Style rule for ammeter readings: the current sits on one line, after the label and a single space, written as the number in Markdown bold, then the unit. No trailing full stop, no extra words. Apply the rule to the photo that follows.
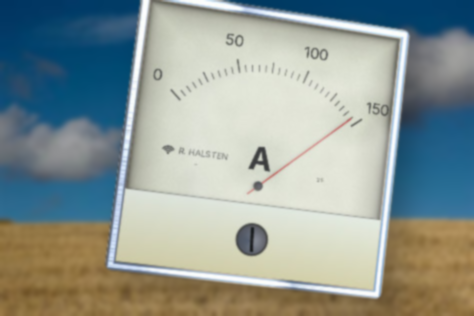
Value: **145** A
